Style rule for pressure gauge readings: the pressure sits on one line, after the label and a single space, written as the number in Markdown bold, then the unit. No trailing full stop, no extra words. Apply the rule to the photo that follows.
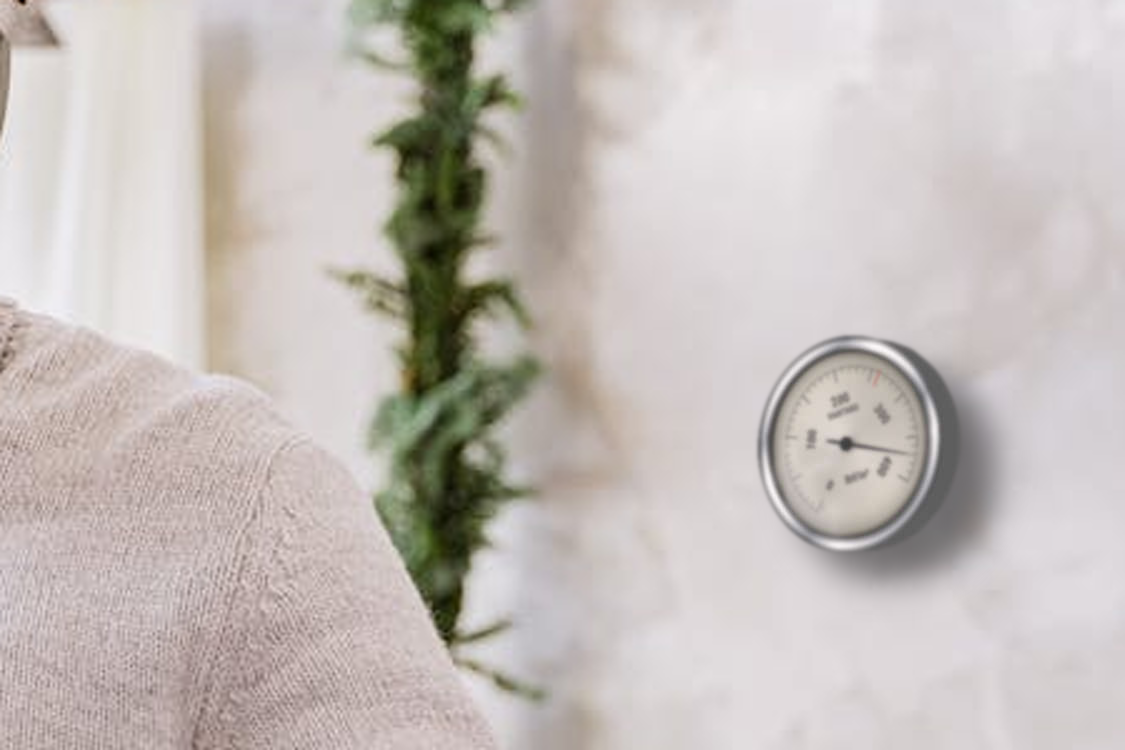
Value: **370** psi
